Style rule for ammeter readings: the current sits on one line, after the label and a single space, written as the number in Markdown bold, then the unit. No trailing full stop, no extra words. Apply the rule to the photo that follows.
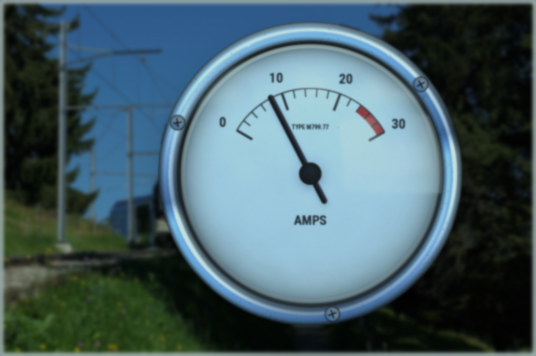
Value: **8** A
